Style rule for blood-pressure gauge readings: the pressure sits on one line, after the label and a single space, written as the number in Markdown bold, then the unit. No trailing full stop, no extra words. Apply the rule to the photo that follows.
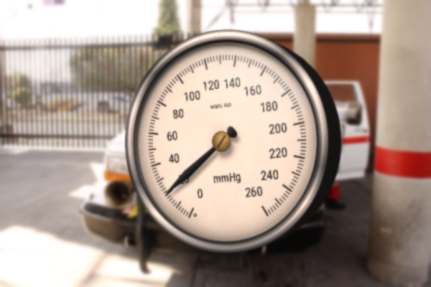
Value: **20** mmHg
